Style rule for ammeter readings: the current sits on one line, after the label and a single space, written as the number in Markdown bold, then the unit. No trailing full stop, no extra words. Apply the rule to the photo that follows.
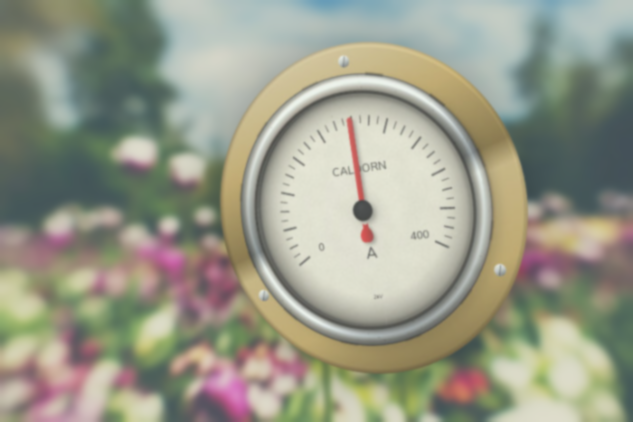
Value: **200** A
